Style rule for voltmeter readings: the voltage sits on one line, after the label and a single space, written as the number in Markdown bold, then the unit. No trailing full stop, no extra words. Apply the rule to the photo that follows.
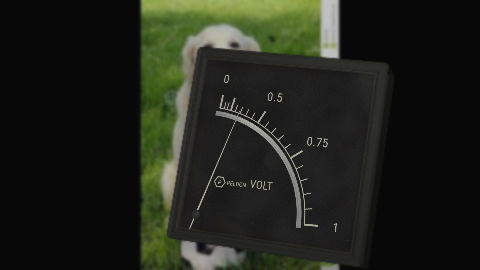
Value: **0.35** V
